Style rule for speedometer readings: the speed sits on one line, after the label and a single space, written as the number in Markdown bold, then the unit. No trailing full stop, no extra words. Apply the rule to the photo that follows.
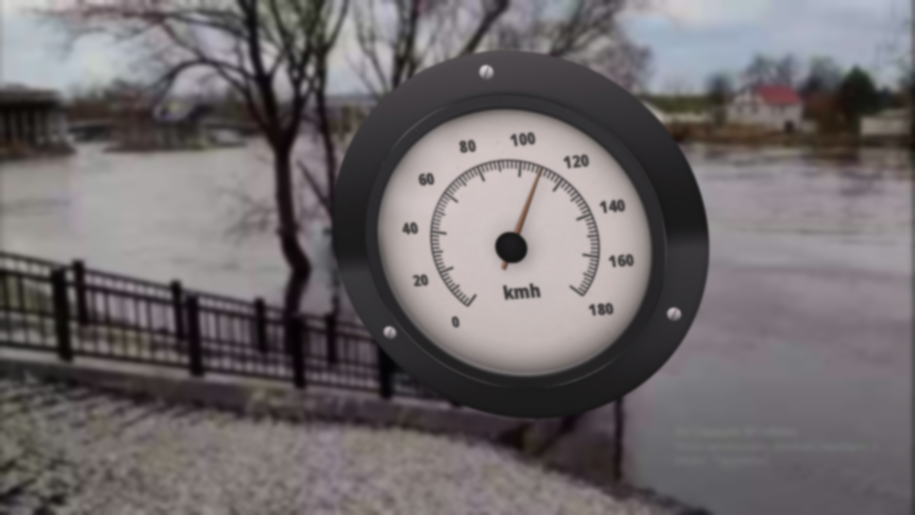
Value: **110** km/h
